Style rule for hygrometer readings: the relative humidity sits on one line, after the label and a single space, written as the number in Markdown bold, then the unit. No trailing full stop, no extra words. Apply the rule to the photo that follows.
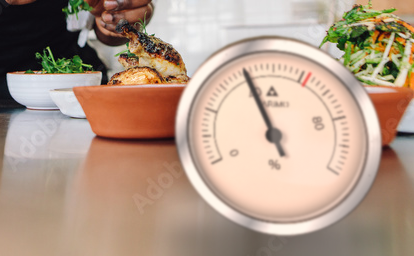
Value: **40** %
